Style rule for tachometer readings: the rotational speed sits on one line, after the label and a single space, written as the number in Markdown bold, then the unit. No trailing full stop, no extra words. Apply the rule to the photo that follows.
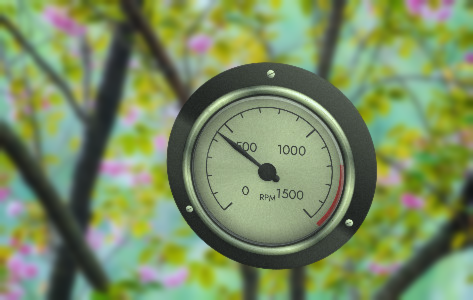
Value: **450** rpm
